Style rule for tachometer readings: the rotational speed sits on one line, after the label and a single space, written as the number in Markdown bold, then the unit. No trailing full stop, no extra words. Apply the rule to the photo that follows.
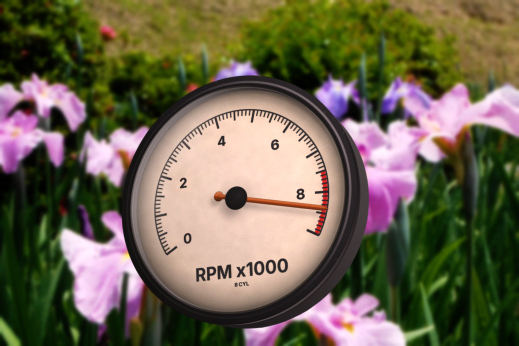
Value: **8400** rpm
